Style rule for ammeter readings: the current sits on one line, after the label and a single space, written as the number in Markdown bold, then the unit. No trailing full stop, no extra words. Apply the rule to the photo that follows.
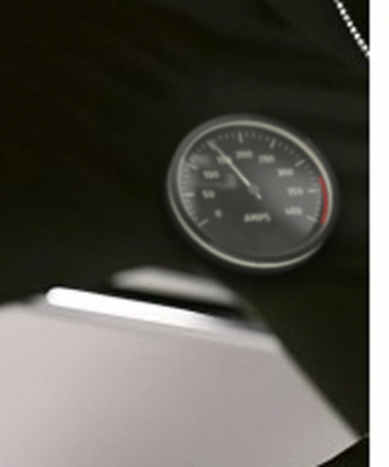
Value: **150** A
